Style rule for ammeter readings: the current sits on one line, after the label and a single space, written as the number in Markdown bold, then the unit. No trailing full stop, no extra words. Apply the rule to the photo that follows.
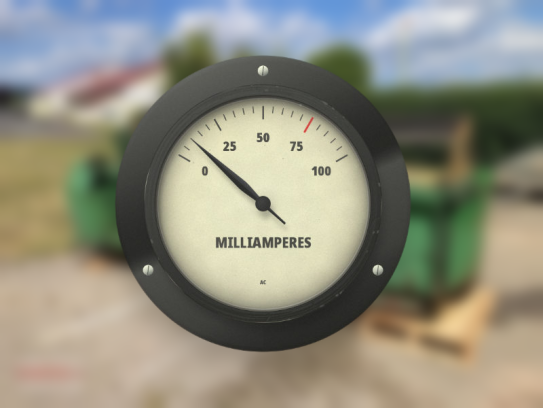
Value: **10** mA
